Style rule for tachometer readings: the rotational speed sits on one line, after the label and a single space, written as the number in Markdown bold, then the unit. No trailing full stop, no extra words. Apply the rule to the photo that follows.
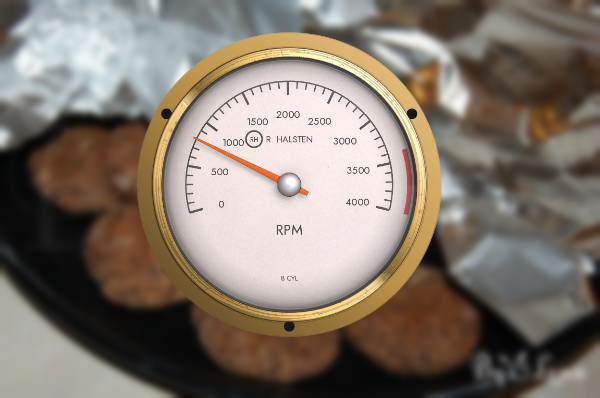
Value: **800** rpm
